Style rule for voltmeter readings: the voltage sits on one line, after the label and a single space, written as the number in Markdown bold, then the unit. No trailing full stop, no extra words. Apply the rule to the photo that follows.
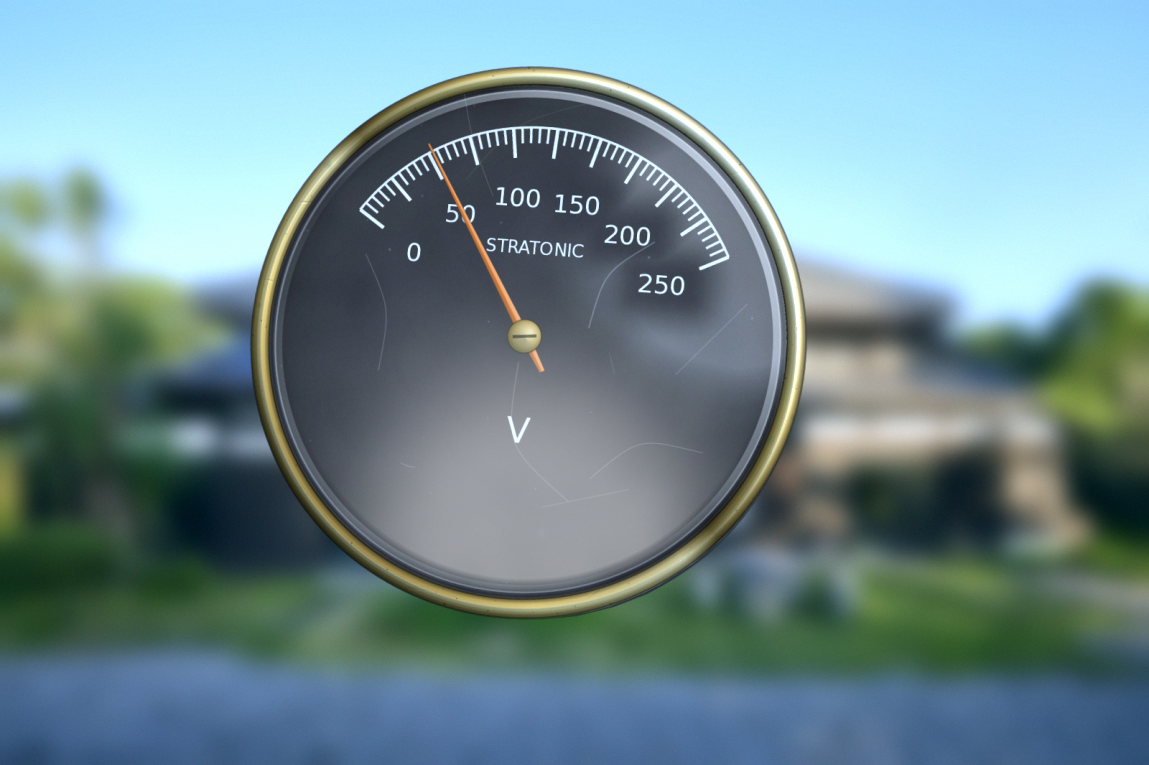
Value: **52.5** V
